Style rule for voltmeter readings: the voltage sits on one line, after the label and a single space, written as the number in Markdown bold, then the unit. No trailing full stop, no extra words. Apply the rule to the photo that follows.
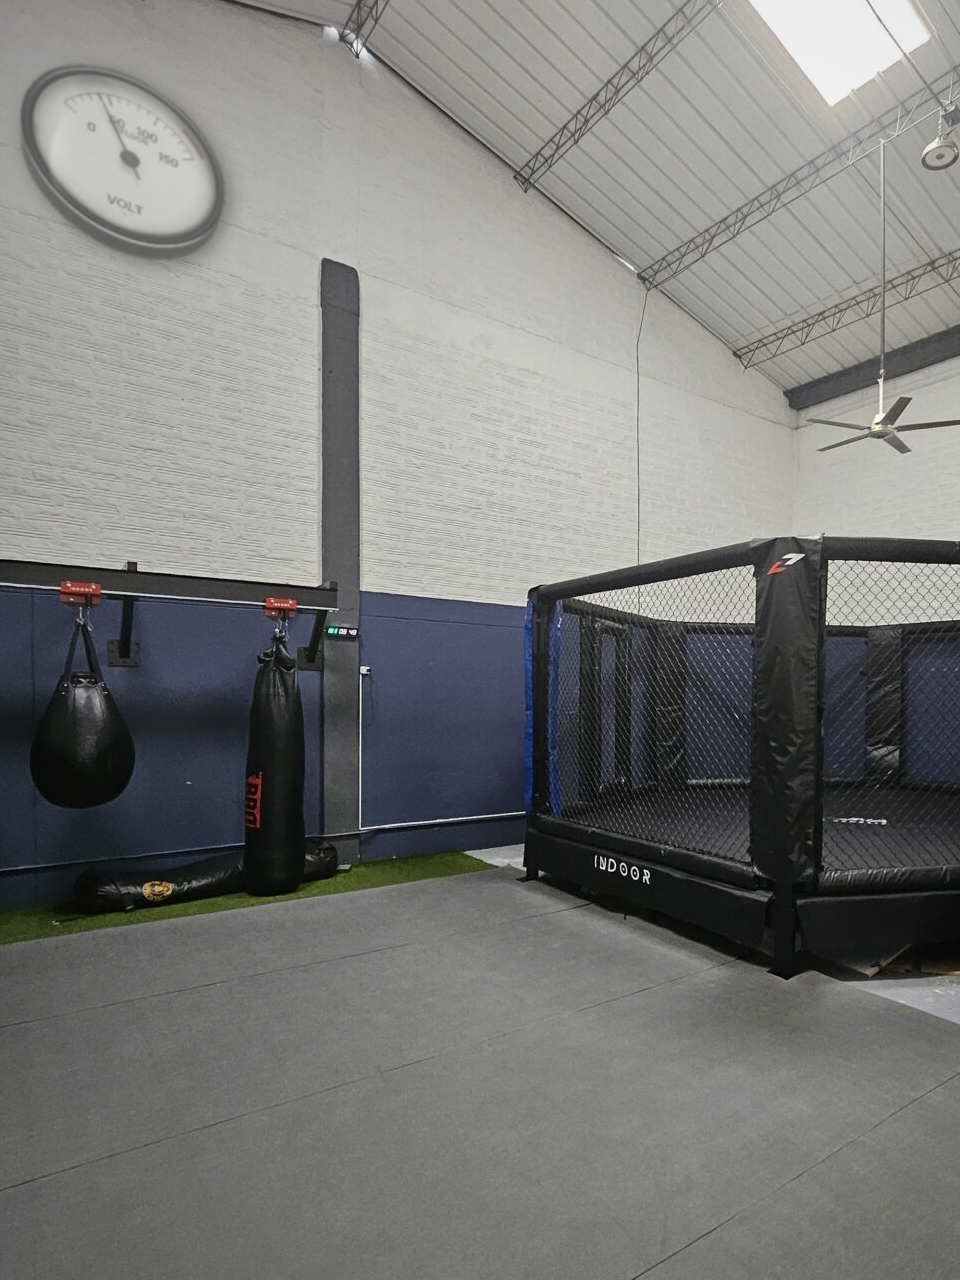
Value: **40** V
